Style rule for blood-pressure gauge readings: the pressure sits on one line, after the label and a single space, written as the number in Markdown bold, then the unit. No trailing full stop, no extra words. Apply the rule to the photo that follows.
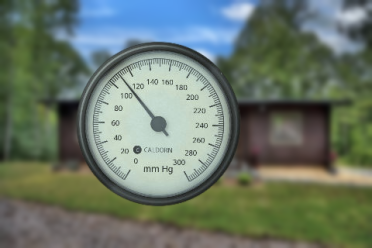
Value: **110** mmHg
